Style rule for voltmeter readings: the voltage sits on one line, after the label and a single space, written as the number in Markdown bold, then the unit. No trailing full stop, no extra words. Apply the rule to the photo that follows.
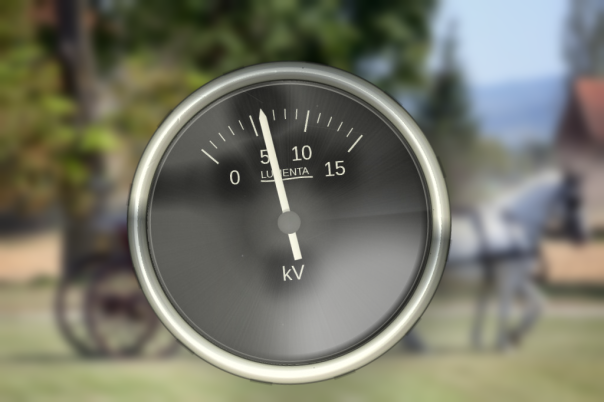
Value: **6** kV
